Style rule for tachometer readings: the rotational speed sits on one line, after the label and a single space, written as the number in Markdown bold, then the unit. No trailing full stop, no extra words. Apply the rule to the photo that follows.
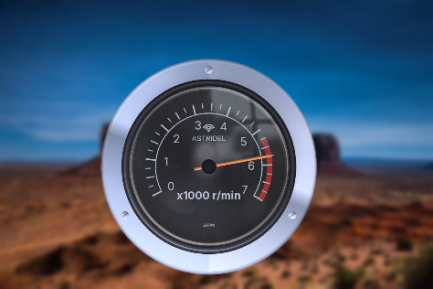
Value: **5750** rpm
